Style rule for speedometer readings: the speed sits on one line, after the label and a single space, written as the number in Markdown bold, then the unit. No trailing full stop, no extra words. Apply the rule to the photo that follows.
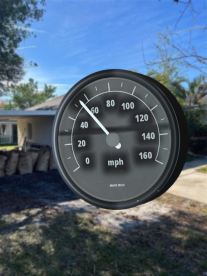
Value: **55** mph
